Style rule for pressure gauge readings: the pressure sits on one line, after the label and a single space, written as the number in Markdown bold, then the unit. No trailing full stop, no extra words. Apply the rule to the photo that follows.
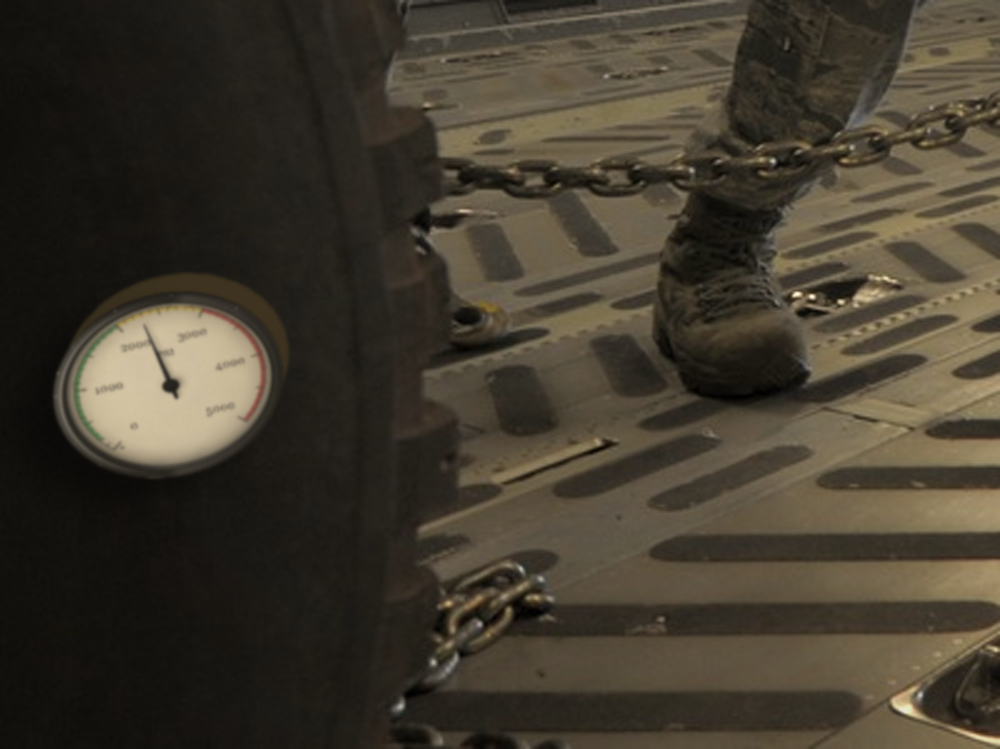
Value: **2300** psi
